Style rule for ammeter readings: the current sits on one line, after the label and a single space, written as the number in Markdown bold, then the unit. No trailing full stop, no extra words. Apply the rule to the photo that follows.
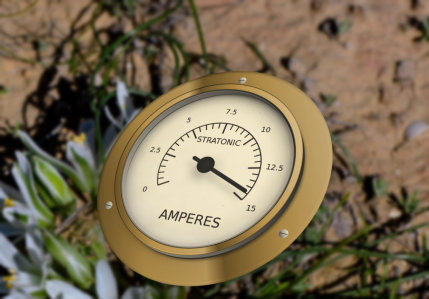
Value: **14.5** A
